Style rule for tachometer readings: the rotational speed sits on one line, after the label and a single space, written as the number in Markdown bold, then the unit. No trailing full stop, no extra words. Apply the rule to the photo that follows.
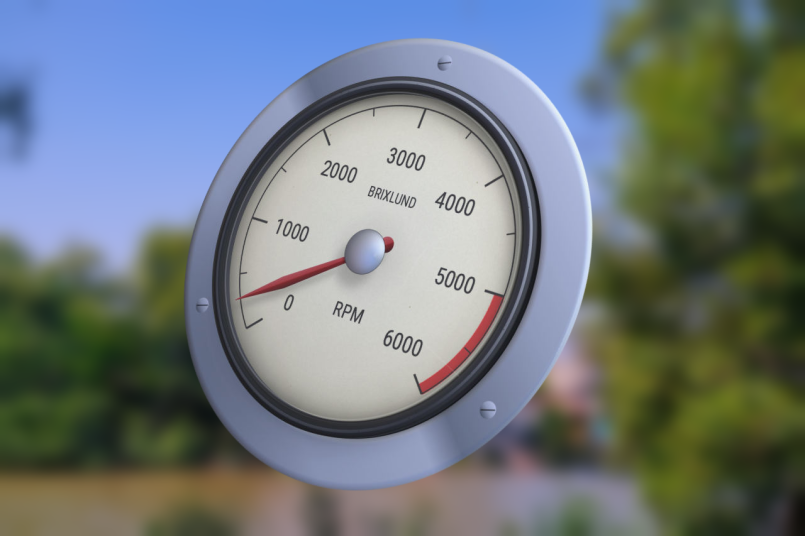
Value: **250** rpm
